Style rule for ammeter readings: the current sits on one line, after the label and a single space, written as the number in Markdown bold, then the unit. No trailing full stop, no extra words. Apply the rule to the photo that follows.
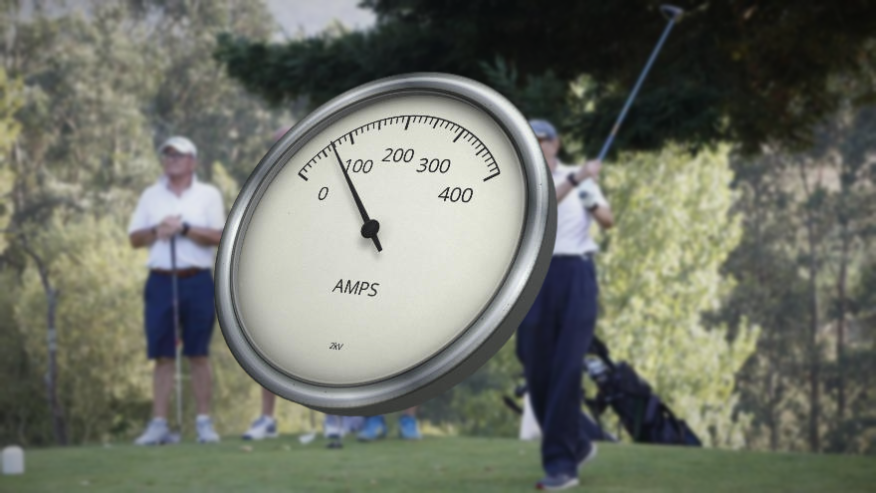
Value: **70** A
